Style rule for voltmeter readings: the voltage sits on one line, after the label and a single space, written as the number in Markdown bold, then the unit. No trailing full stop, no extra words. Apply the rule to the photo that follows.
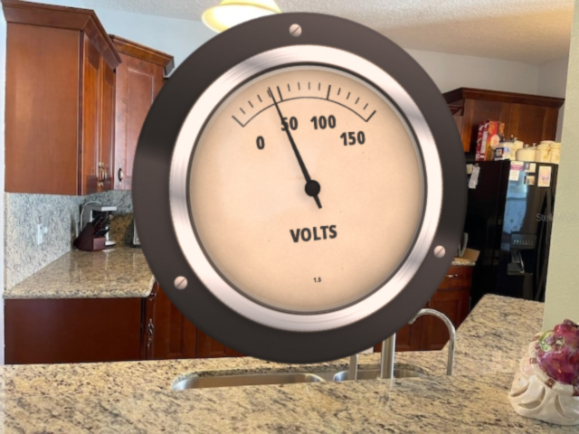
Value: **40** V
